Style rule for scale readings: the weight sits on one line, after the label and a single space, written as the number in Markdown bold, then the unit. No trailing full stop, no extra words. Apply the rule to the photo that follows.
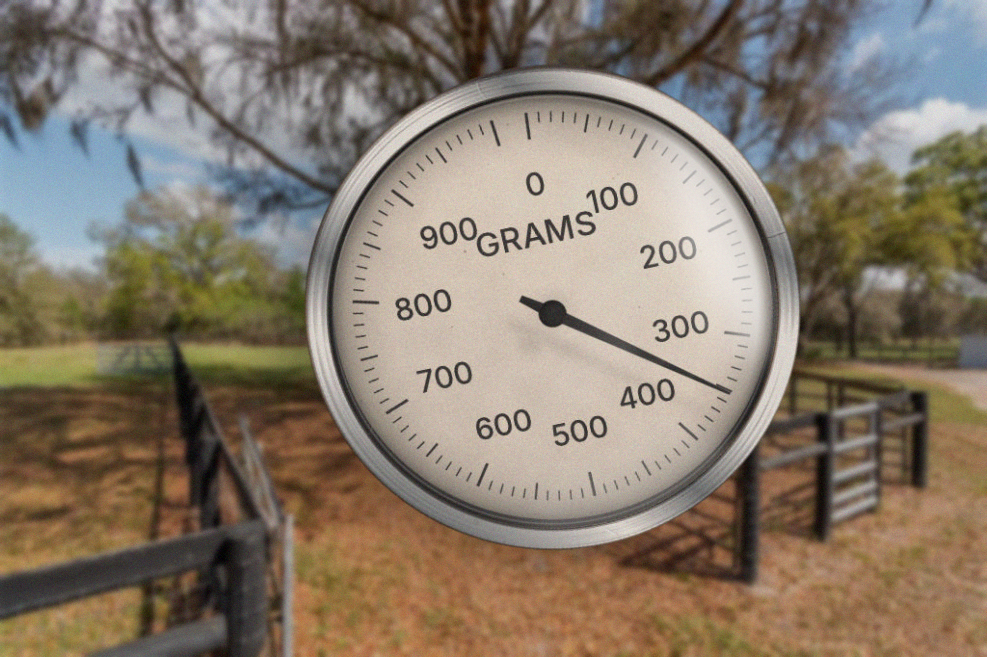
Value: **350** g
